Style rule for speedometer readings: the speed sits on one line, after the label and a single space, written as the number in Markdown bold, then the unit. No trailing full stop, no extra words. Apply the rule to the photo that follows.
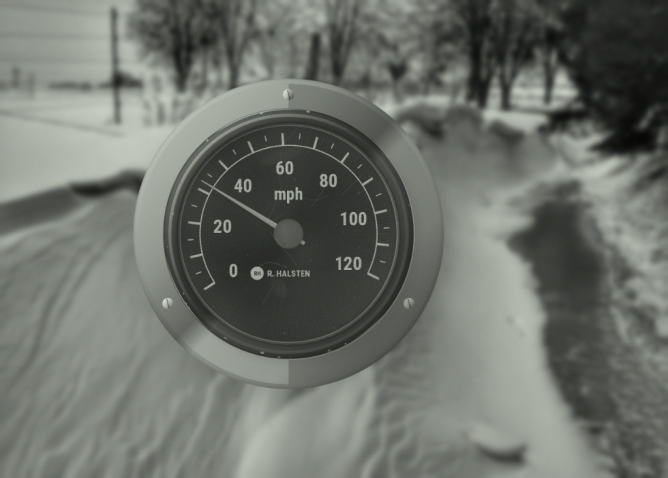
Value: **32.5** mph
